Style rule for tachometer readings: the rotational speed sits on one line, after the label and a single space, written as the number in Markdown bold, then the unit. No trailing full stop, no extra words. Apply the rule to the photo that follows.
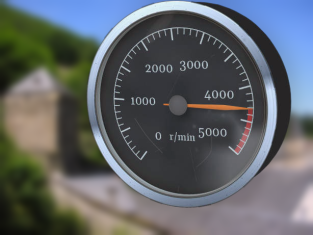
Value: **4300** rpm
